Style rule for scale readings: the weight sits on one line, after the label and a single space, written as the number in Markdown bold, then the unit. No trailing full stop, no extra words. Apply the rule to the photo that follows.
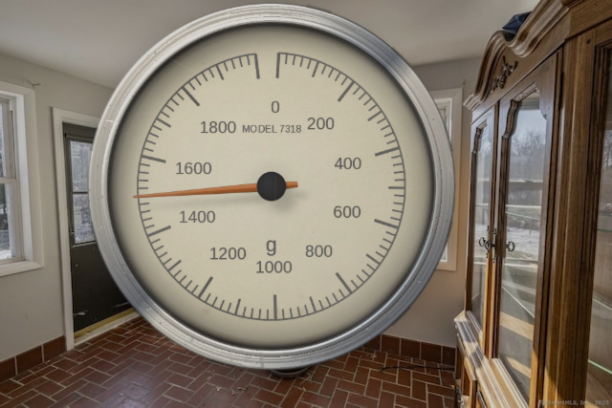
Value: **1500** g
